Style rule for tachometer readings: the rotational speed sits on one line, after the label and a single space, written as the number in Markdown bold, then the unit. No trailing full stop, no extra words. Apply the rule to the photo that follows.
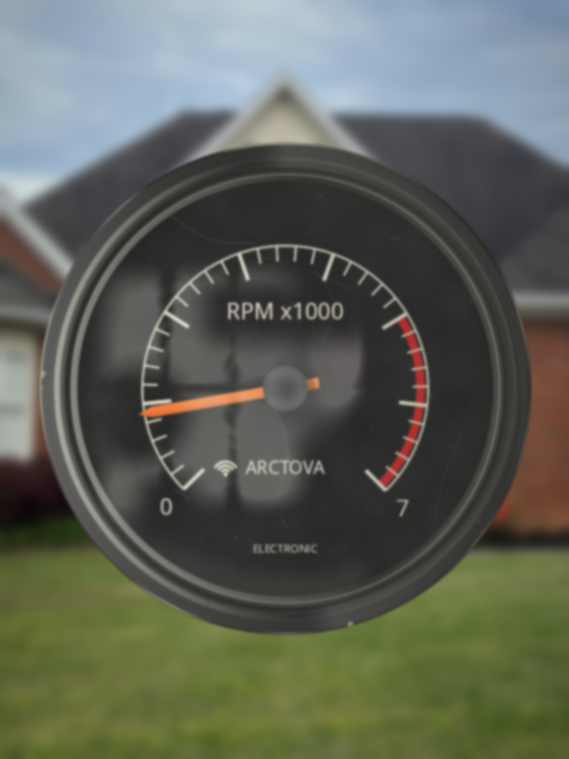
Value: **900** rpm
